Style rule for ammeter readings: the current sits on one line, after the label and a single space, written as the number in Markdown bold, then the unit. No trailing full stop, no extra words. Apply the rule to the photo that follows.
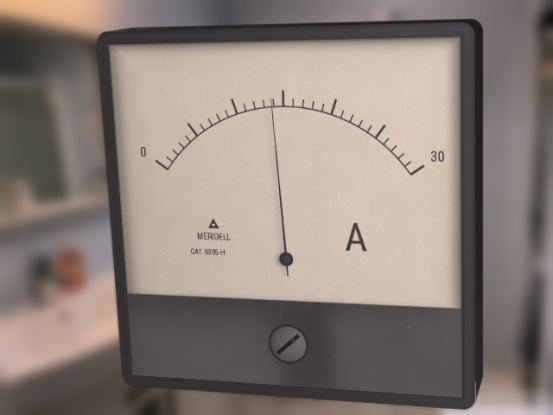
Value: **14** A
